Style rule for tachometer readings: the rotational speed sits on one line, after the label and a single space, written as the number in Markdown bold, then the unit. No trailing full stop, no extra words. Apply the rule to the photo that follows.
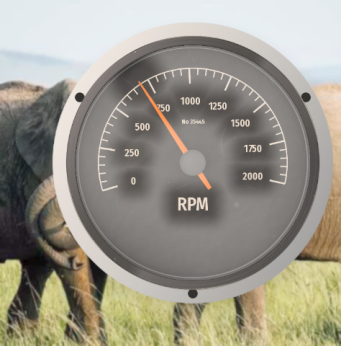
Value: **700** rpm
